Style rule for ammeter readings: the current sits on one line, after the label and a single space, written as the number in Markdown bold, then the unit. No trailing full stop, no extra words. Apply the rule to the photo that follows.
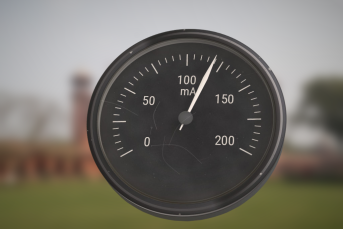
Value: **120** mA
